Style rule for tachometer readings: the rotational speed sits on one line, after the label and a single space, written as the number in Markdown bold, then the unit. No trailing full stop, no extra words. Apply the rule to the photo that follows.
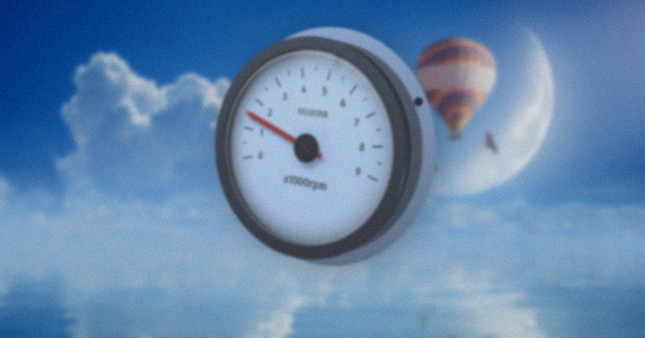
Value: **1500** rpm
